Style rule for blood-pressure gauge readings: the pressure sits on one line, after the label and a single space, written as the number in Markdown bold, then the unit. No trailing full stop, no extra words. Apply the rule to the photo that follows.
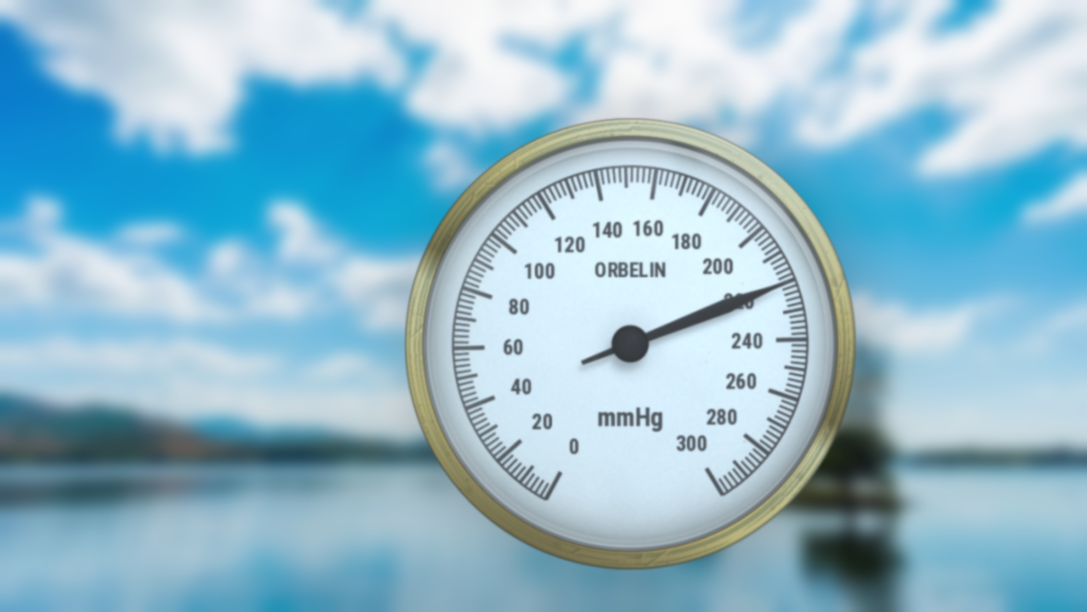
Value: **220** mmHg
